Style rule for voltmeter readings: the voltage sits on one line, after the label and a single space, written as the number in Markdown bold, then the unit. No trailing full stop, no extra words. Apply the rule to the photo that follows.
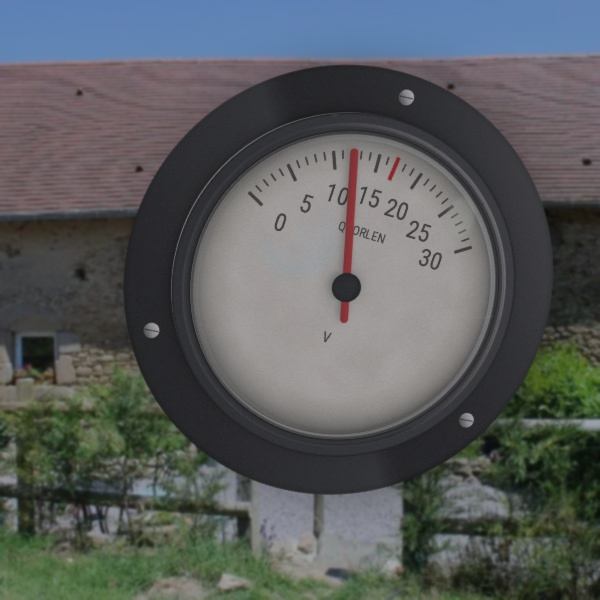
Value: **12** V
